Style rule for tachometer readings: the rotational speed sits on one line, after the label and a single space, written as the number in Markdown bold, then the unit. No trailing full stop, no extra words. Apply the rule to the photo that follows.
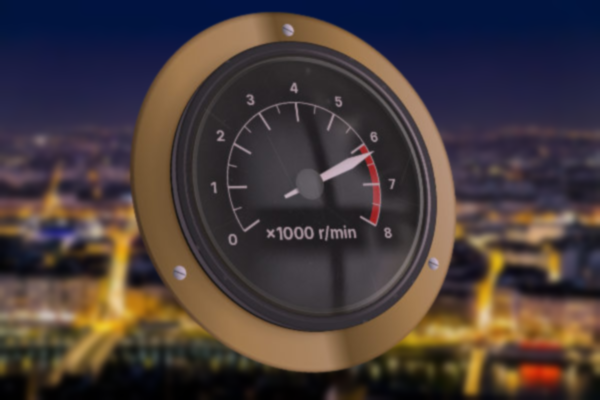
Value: **6250** rpm
